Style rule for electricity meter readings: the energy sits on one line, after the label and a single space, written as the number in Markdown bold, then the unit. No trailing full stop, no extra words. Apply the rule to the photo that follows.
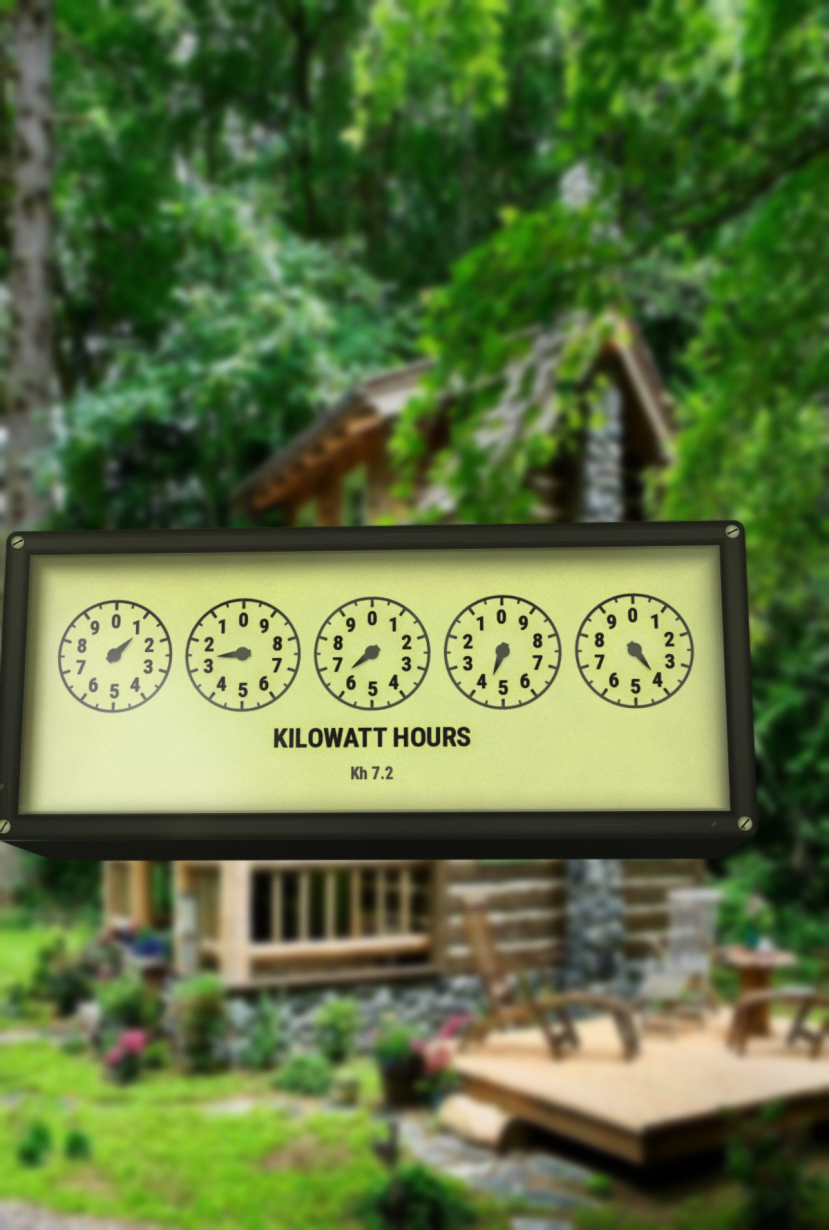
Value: **12644** kWh
